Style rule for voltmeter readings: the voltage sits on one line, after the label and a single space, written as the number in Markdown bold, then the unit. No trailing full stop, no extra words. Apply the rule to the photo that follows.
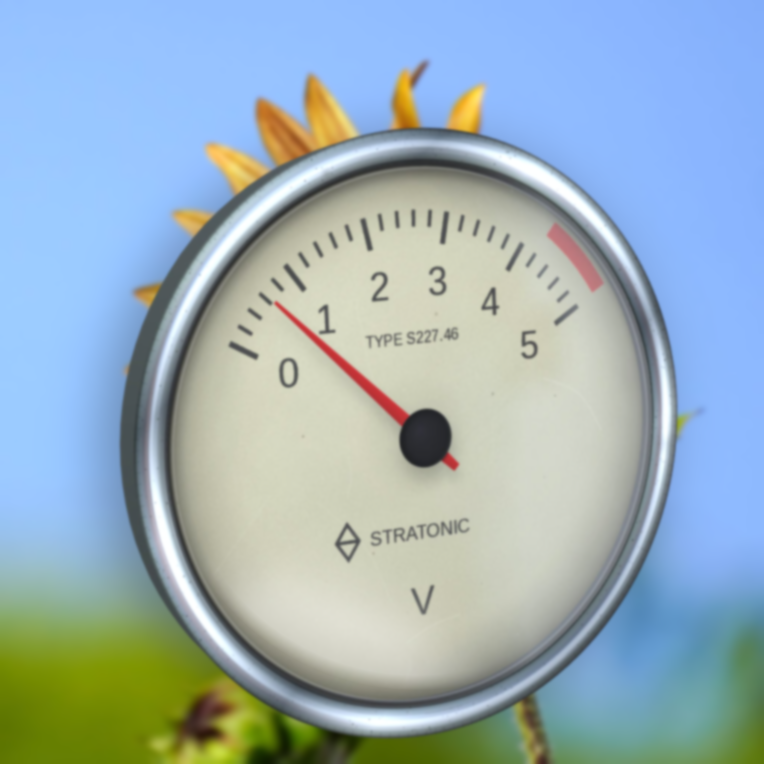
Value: **0.6** V
